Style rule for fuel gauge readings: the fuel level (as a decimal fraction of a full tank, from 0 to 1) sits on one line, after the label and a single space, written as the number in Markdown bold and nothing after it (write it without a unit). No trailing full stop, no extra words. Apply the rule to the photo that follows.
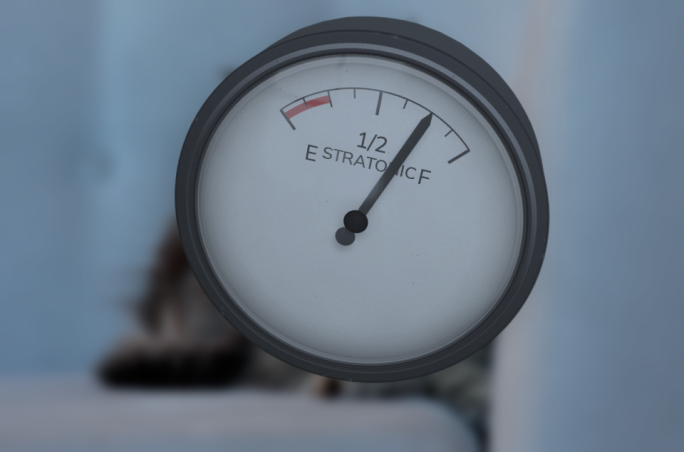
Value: **0.75**
